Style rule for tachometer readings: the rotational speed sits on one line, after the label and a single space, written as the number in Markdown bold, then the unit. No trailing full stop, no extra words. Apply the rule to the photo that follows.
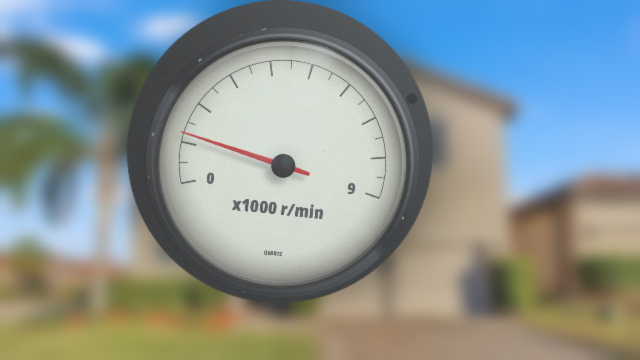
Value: **1250** rpm
